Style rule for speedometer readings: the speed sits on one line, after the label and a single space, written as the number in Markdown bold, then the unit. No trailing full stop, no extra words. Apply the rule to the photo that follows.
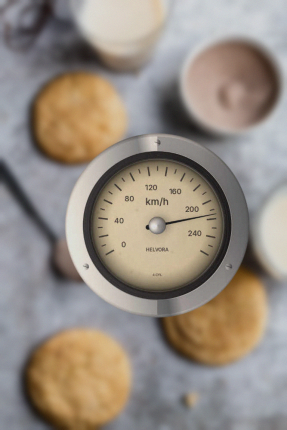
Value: **215** km/h
